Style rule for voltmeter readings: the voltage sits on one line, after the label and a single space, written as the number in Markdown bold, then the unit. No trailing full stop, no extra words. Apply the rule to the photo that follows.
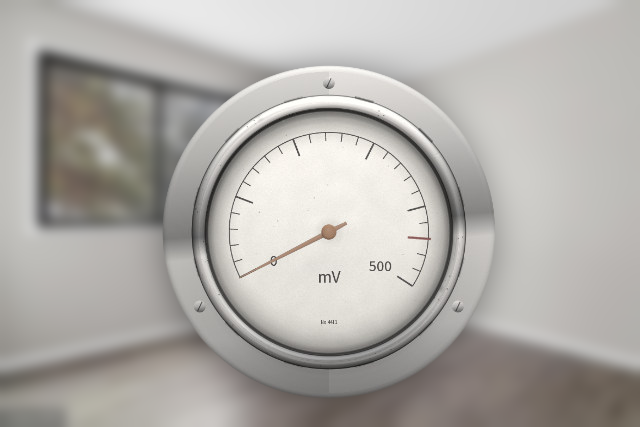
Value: **0** mV
